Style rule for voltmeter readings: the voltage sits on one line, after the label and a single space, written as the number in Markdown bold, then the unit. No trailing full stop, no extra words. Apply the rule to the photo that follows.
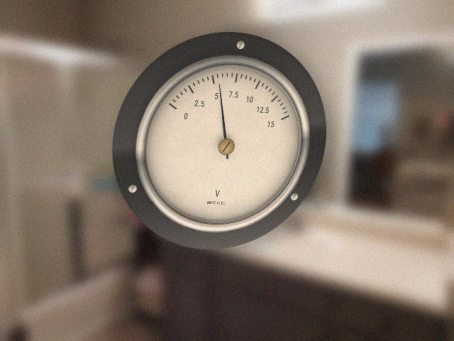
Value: **5.5** V
